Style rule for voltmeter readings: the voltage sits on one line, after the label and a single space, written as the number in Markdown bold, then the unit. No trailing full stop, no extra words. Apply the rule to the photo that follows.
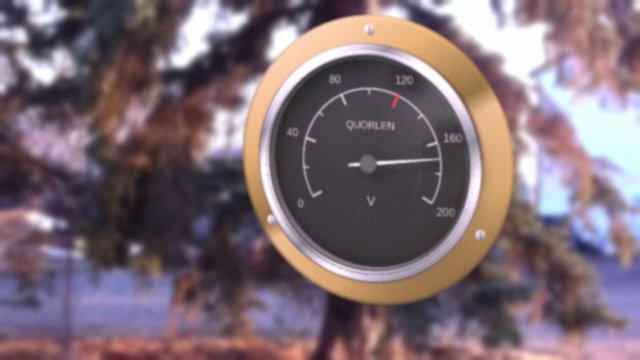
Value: **170** V
